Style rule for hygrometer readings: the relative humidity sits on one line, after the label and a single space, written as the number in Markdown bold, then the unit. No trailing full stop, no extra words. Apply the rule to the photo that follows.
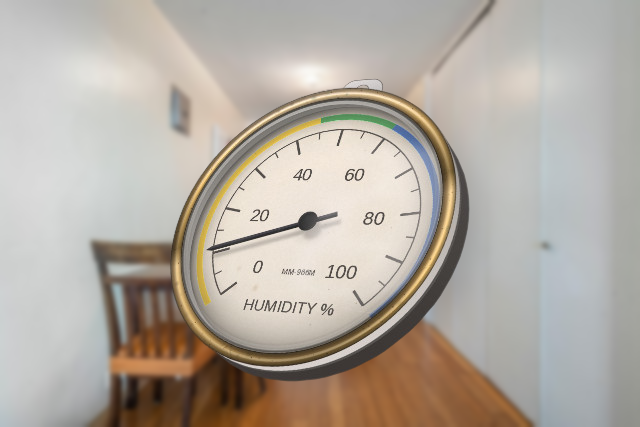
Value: **10** %
